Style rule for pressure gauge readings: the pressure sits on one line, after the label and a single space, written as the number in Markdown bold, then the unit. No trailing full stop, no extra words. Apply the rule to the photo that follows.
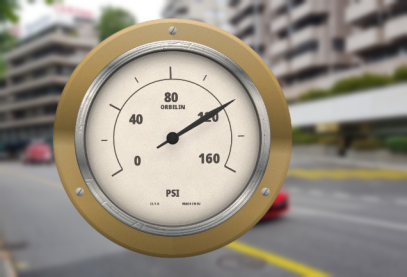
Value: **120** psi
